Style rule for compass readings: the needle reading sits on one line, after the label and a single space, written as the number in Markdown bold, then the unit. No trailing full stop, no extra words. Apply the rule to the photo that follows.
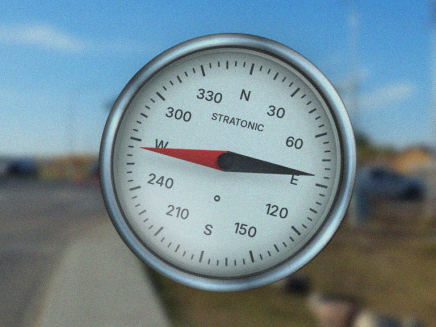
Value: **265** °
